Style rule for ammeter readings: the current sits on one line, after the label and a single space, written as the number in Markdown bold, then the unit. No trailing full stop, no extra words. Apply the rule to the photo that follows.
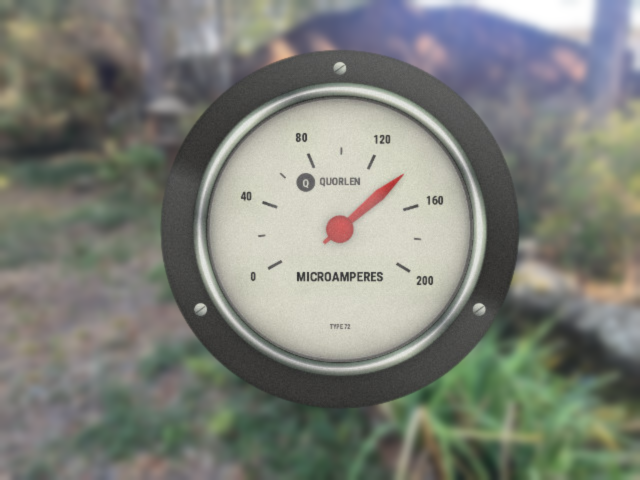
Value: **140** µA
